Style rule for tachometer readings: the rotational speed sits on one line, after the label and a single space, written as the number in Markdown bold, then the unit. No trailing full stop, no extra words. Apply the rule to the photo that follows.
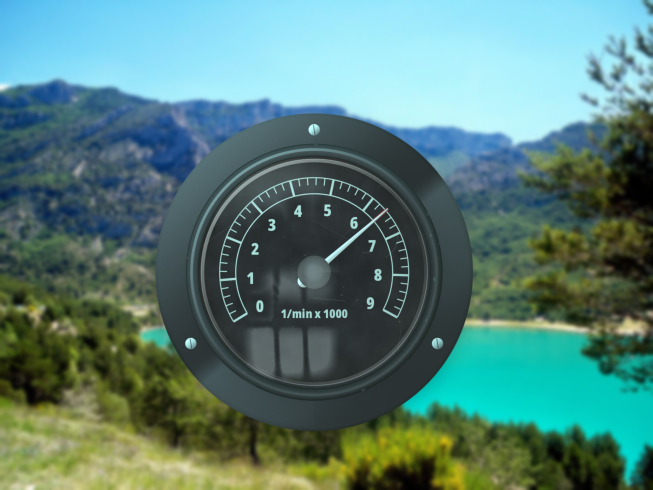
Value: **6400** rpm
